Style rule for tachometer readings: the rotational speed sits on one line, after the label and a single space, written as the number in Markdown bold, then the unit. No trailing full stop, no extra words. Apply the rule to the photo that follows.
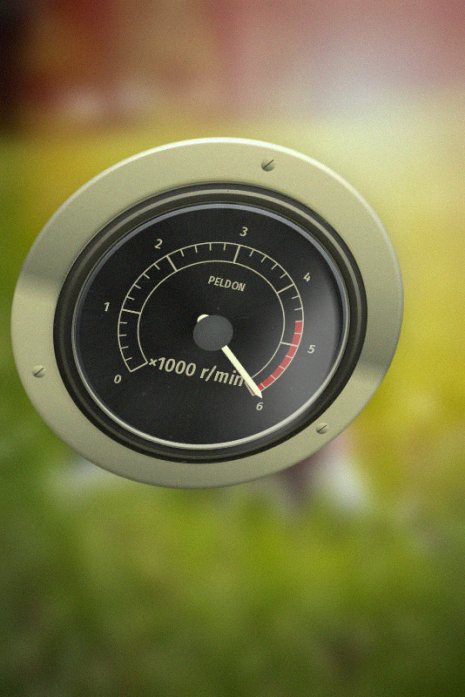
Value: **5900** rpm
